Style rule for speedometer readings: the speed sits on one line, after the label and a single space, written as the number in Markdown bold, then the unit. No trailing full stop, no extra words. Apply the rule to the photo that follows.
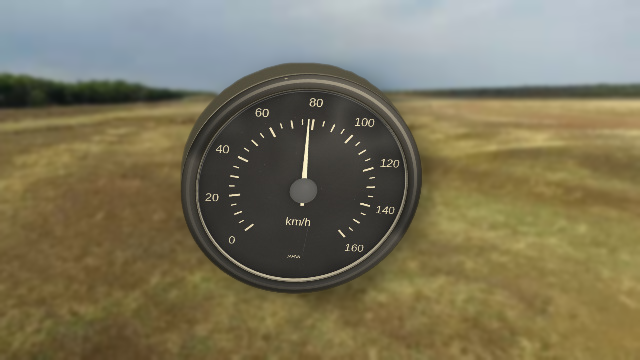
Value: **77.5** km/h
